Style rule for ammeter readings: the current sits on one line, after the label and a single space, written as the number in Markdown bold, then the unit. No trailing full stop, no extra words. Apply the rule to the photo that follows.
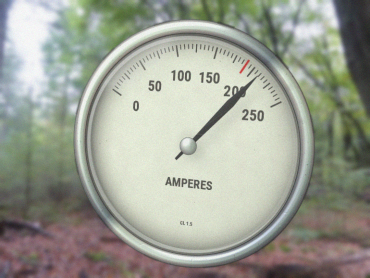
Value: **210** A
